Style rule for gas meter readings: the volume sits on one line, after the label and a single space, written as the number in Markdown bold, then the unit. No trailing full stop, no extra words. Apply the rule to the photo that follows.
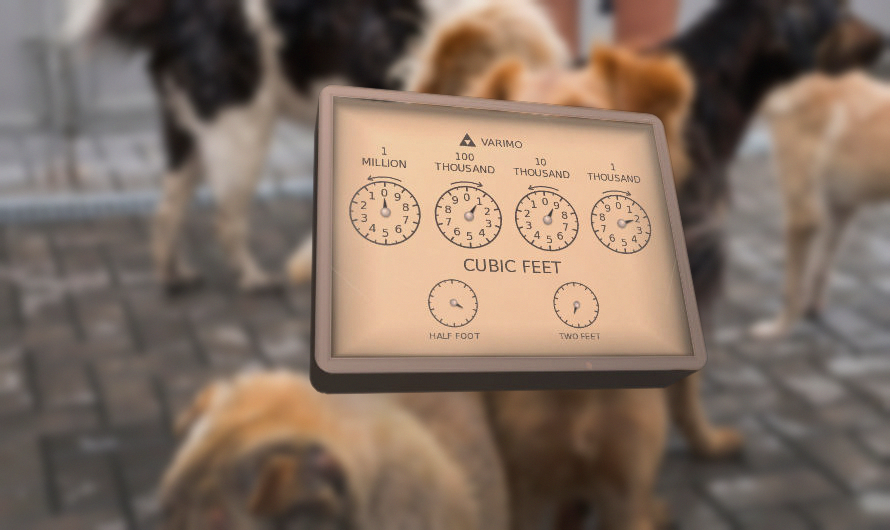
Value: **9200** ft³
